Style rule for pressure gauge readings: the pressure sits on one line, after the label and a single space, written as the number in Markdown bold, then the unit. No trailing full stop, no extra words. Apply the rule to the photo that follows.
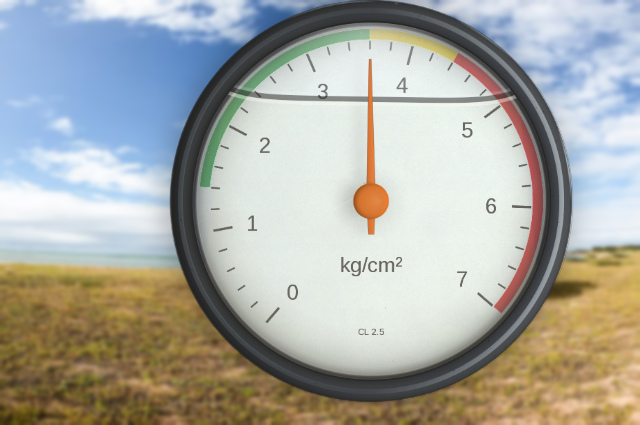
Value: **3.6** kg/cm²
